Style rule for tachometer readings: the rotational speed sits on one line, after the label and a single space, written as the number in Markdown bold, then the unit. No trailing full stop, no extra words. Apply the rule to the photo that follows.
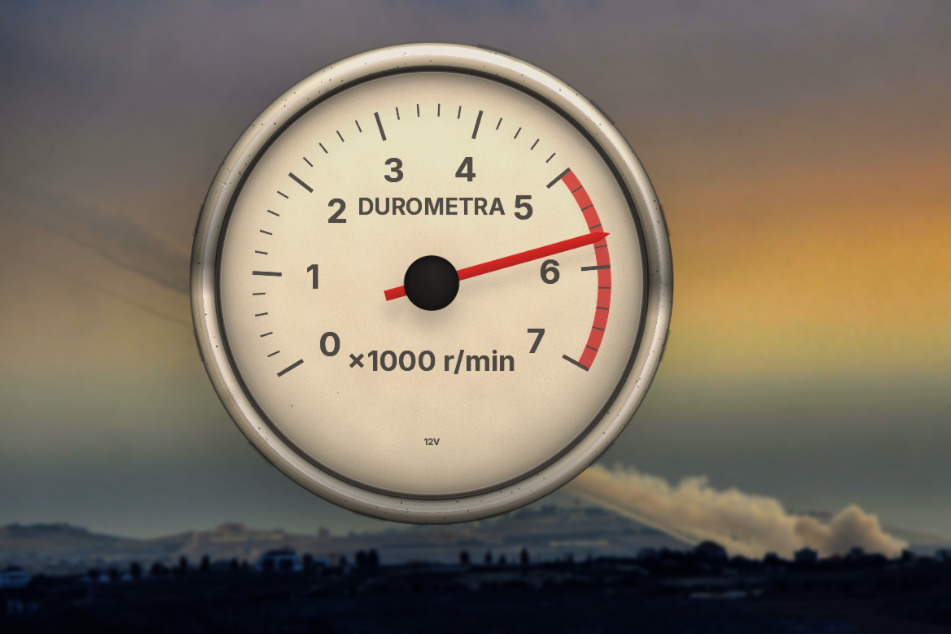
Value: **5700** rpm
